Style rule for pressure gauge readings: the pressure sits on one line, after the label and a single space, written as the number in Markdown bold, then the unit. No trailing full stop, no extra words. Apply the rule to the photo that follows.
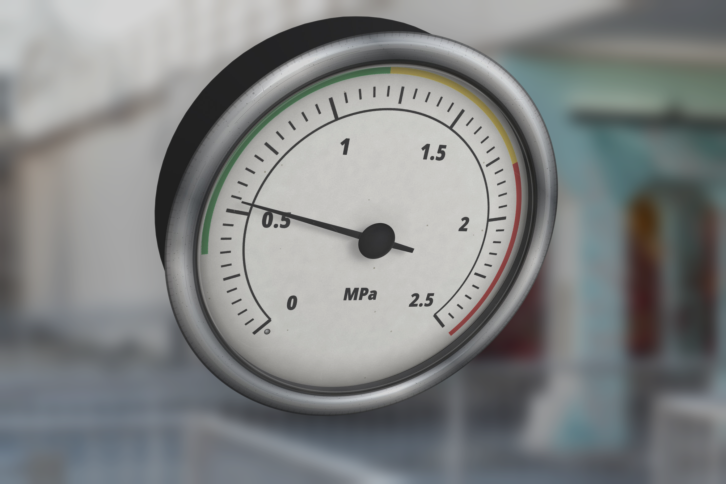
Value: **0.55** MPa
